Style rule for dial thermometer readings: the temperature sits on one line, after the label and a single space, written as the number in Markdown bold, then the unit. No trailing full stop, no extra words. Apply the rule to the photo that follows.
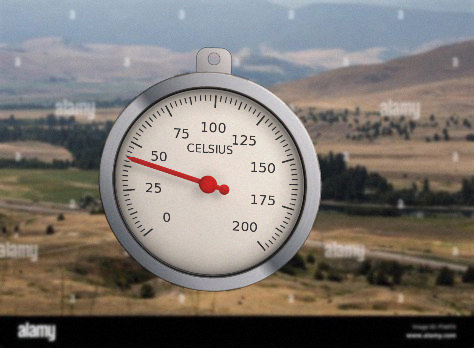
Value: **42.5** °C
